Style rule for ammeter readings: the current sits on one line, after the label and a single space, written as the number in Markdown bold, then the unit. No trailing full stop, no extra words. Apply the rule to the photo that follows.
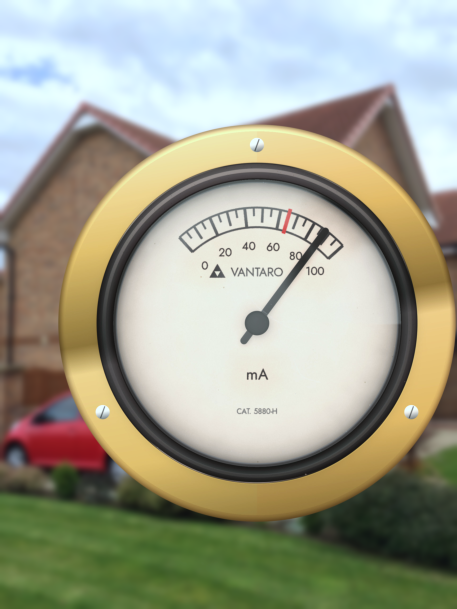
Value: **87.5** mA
